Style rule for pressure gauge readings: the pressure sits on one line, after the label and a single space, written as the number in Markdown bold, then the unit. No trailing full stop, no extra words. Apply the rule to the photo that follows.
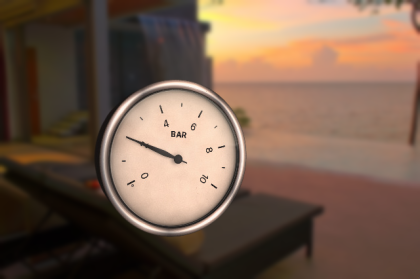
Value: **2** bar
